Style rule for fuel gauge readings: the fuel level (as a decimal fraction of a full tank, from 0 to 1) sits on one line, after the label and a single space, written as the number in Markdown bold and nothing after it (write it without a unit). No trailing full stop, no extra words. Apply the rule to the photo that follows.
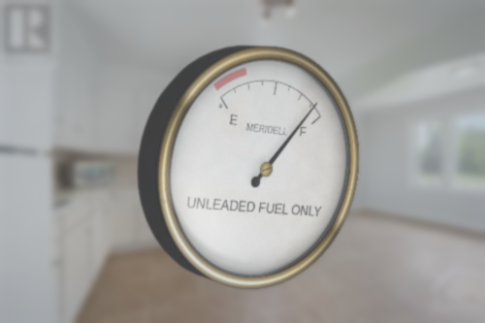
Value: **0.875**
